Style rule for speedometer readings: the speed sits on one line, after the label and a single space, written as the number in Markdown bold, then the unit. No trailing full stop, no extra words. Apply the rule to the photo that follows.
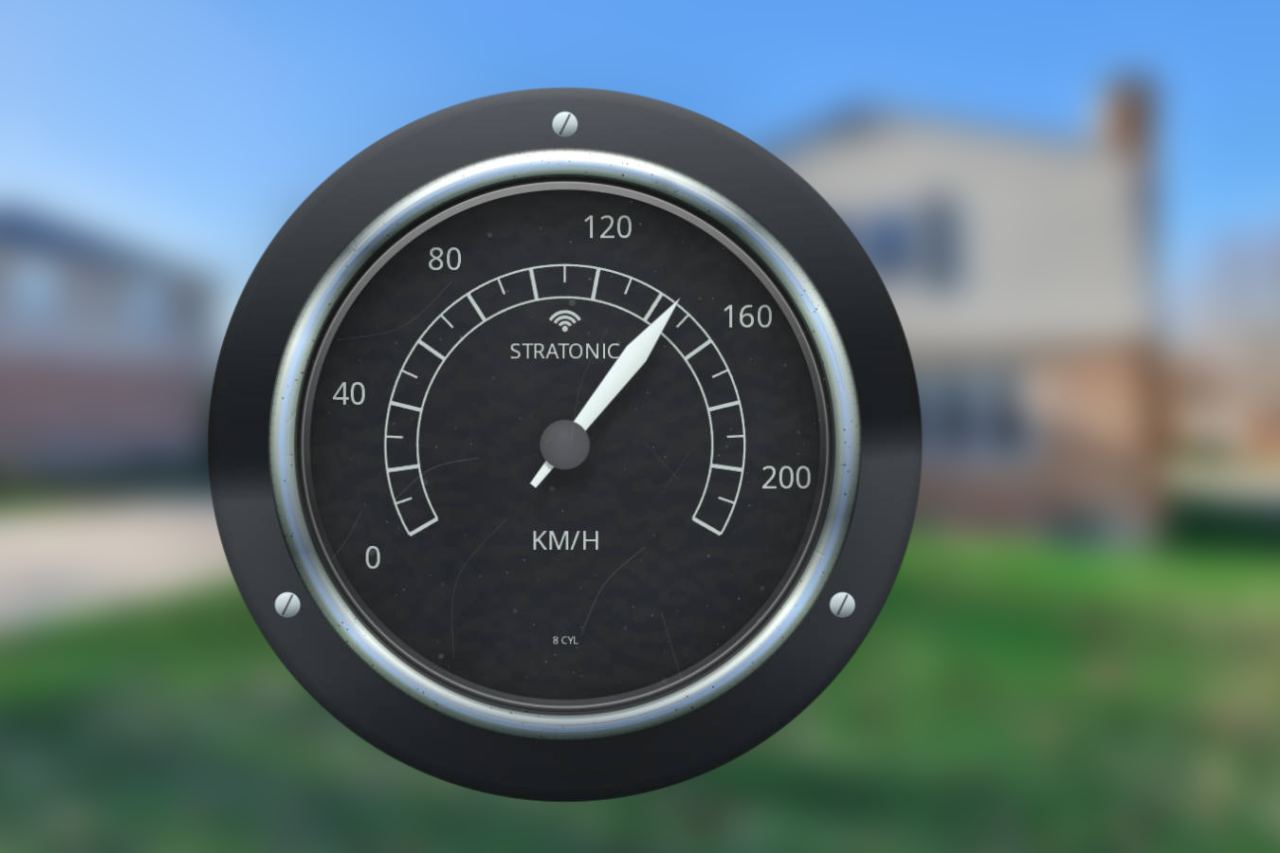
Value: **145** km/h
